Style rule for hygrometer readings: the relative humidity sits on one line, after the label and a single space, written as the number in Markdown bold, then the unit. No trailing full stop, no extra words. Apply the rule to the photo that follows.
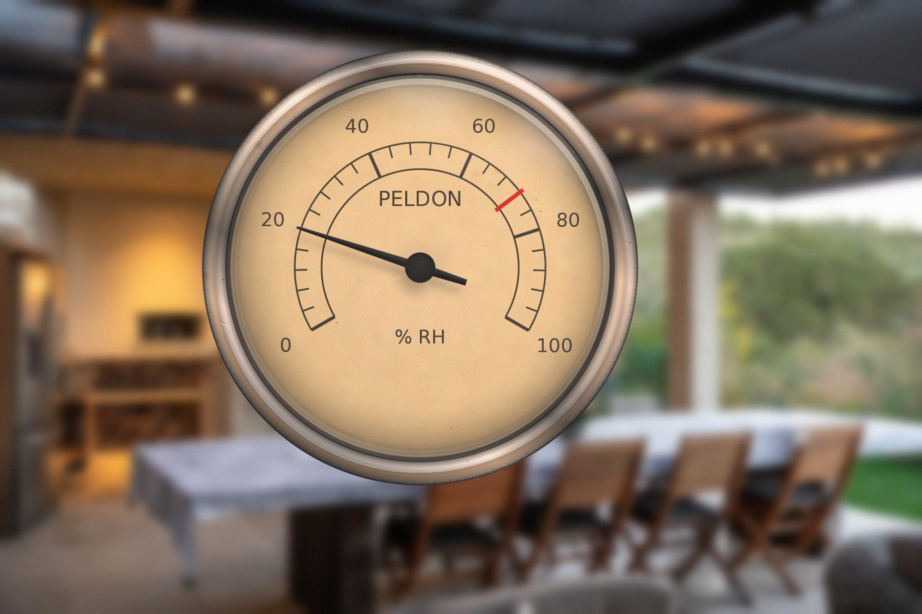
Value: **20** %
